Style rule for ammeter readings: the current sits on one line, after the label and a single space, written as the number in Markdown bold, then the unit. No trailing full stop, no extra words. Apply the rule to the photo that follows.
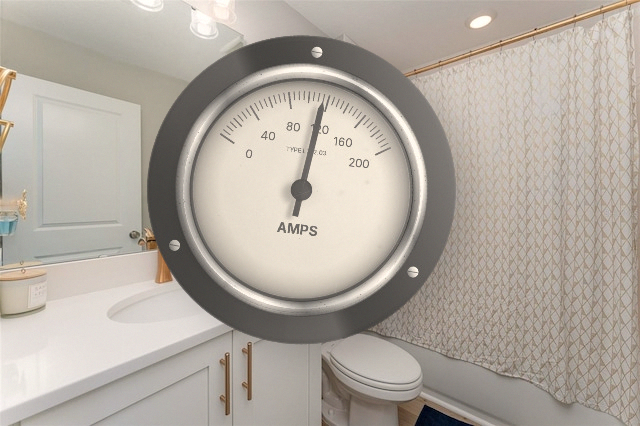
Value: **115** A
